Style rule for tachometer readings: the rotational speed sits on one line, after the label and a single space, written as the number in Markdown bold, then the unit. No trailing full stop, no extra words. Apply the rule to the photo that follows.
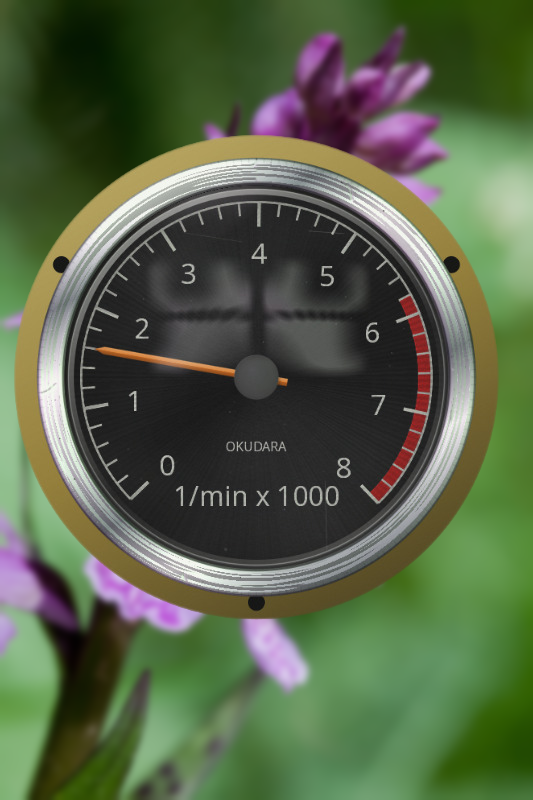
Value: **1600** rpm
